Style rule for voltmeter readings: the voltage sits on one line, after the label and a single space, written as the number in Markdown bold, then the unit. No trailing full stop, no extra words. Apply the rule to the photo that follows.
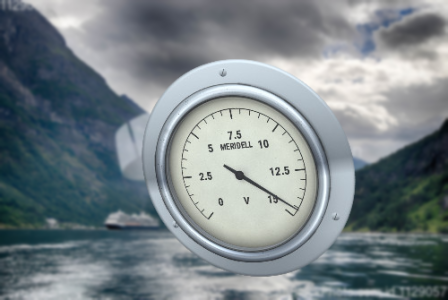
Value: **14.5** V
